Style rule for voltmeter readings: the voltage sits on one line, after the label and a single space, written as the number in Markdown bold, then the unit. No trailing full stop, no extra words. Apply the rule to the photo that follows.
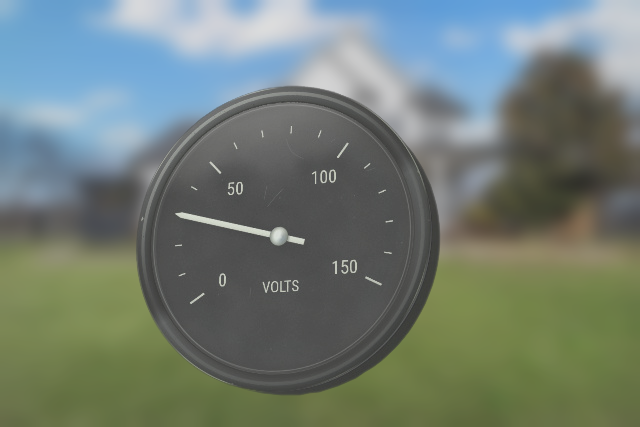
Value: **30** V
